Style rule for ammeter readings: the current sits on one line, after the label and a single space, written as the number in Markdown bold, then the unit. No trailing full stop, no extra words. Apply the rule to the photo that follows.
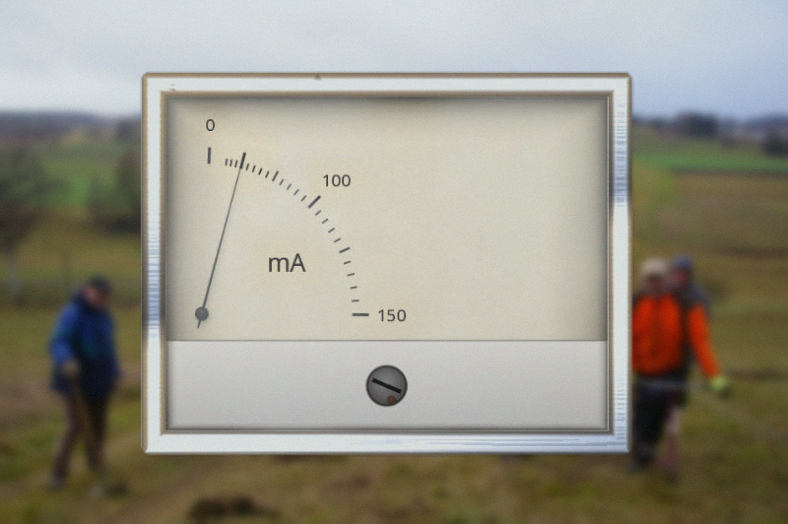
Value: **50** mA
